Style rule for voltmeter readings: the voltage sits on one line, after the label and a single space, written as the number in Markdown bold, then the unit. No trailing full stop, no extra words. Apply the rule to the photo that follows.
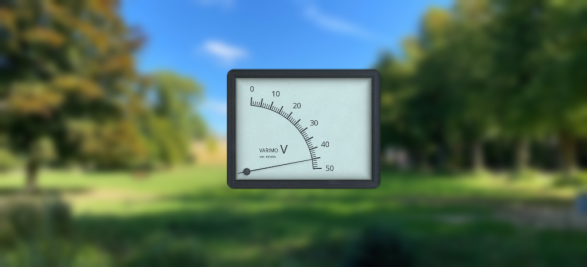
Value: **45** V
